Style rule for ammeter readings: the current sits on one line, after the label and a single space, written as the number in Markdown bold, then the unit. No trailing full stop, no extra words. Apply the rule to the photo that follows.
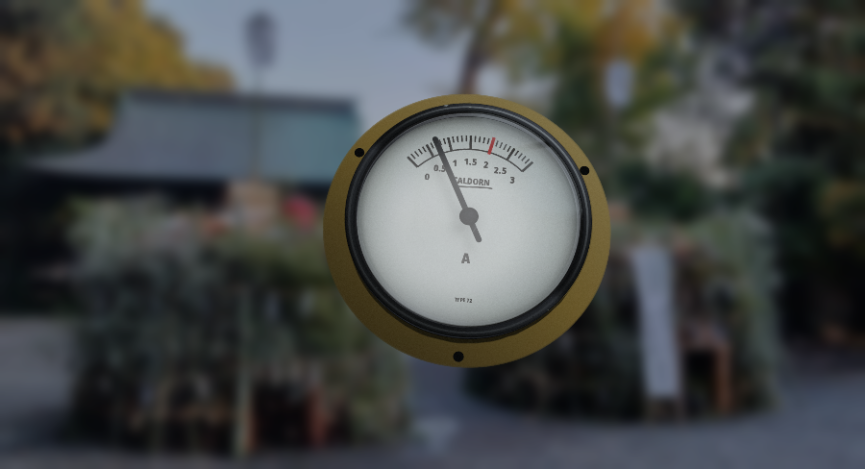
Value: **0.7** A
